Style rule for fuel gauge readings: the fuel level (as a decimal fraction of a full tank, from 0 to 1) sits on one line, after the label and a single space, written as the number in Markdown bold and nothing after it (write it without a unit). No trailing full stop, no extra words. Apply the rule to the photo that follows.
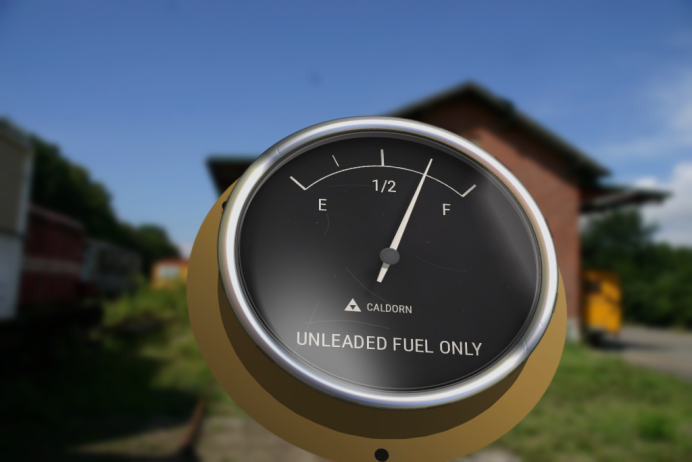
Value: **0.75**
